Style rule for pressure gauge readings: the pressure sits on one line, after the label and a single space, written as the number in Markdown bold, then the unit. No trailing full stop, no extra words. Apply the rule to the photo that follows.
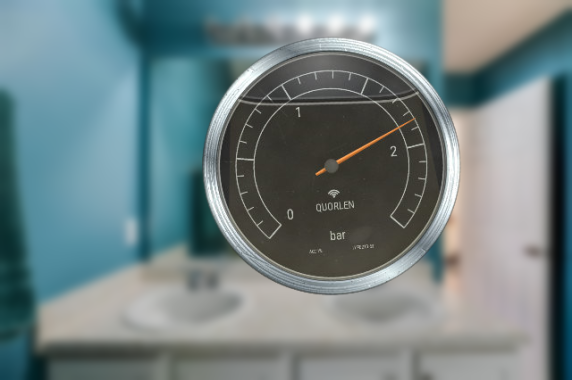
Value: **1.85** bar
